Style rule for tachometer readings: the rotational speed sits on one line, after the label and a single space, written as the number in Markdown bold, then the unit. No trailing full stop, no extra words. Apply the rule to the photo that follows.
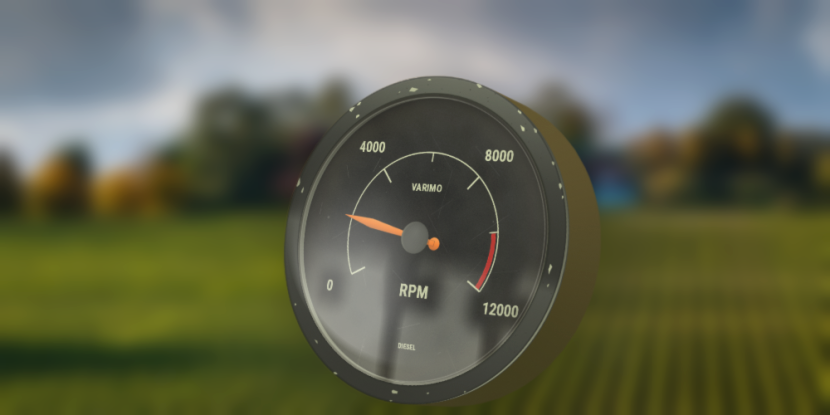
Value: **2000** rpm
